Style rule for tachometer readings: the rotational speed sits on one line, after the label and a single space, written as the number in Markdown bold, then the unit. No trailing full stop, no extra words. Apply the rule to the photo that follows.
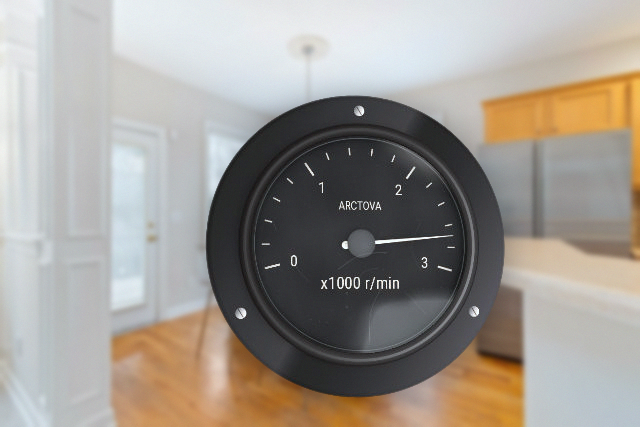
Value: **2700** rpm
